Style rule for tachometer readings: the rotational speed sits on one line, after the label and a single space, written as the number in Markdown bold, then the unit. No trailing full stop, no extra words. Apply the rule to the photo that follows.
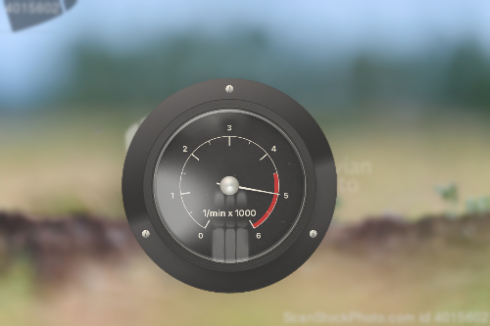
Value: **5000** rpm
